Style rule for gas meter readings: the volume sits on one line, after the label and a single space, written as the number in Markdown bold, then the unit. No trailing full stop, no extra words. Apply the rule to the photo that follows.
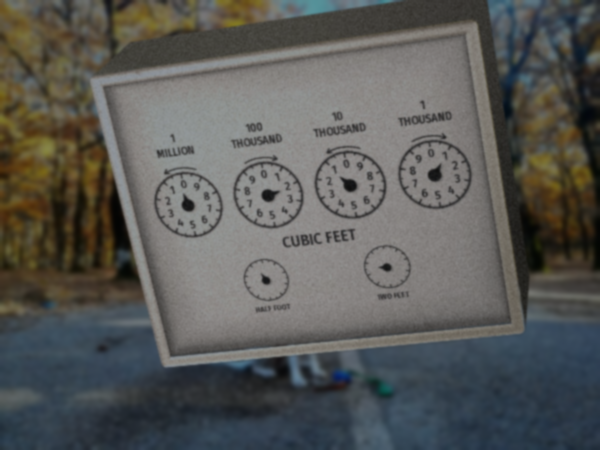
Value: **21100** ft³
